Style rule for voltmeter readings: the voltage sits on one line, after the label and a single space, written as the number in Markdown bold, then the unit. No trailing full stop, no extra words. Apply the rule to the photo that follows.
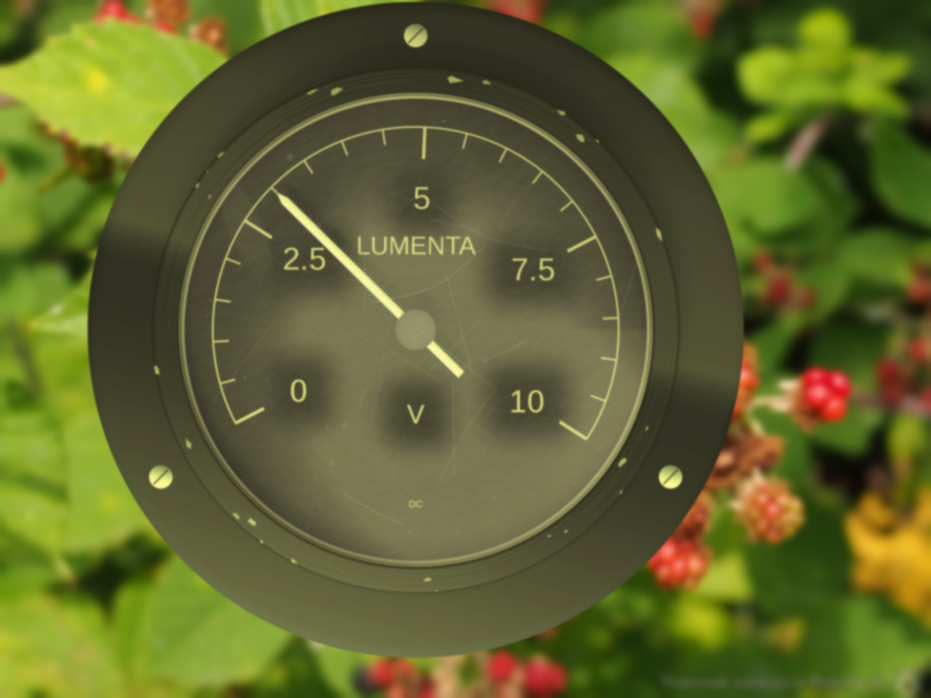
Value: **3** V
